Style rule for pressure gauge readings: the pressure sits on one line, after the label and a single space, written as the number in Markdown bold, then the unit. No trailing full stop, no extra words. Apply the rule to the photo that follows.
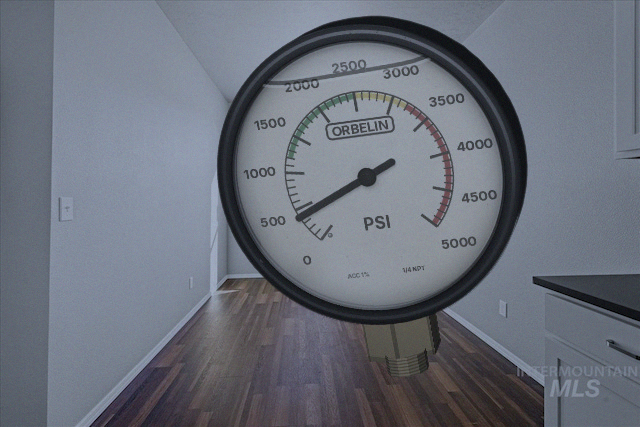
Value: **400** psi
